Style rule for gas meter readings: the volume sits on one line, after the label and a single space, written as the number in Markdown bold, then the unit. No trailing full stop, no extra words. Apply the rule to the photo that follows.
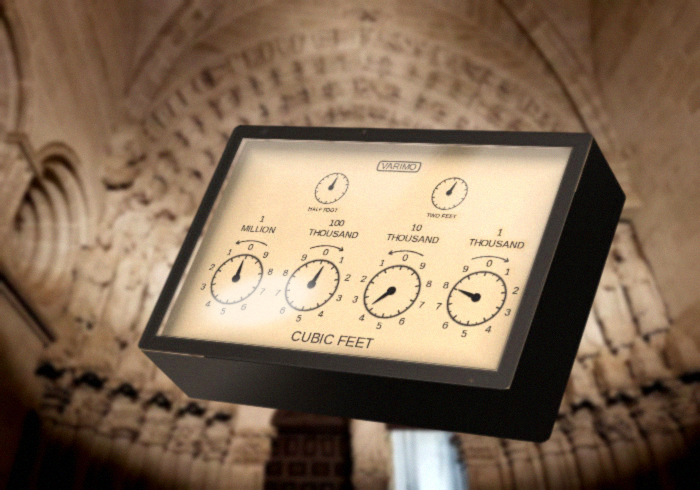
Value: **3800** ft³
